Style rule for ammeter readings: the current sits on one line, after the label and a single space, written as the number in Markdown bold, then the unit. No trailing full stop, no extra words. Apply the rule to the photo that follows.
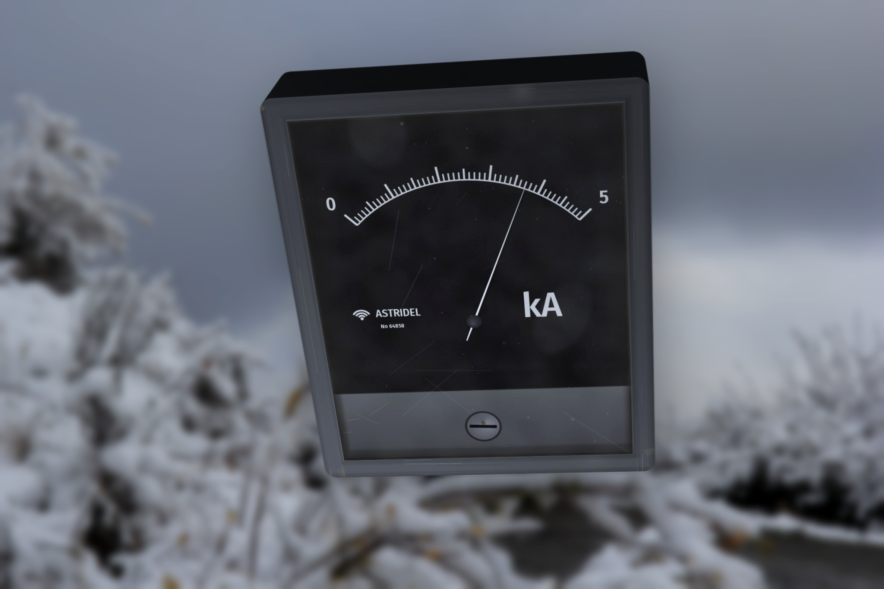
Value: **3.7** kA
